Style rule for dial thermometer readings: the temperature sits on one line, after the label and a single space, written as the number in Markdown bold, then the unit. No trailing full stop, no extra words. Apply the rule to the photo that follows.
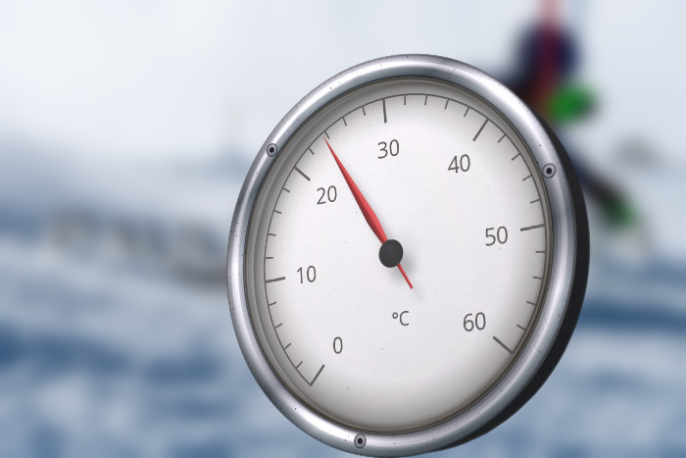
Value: **24** °C
